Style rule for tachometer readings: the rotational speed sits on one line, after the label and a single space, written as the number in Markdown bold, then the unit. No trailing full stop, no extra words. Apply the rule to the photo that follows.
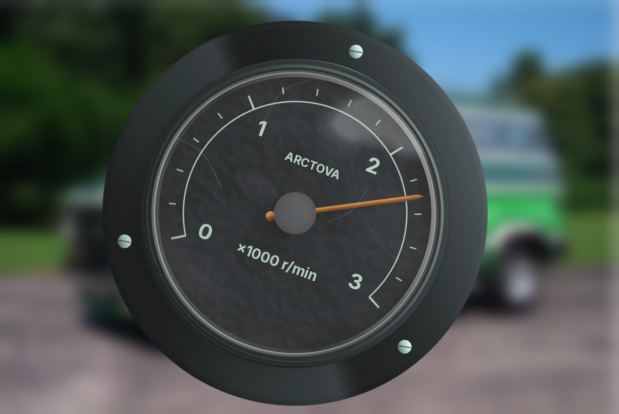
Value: **2300** rpm
